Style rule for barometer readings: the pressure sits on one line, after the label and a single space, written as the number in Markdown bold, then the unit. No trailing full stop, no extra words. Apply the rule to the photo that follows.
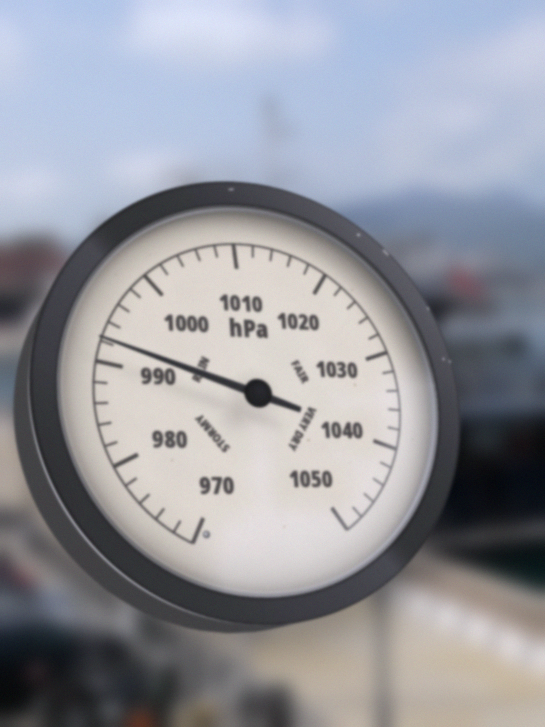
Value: **992** hPa
